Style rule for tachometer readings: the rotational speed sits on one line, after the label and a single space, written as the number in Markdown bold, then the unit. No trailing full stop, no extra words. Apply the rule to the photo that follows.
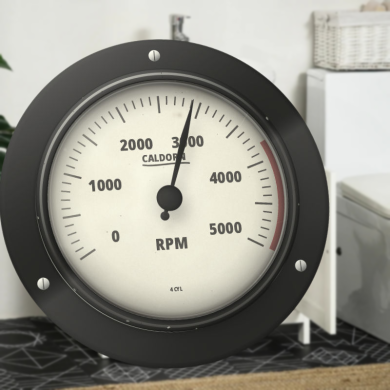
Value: **2900** rpm
